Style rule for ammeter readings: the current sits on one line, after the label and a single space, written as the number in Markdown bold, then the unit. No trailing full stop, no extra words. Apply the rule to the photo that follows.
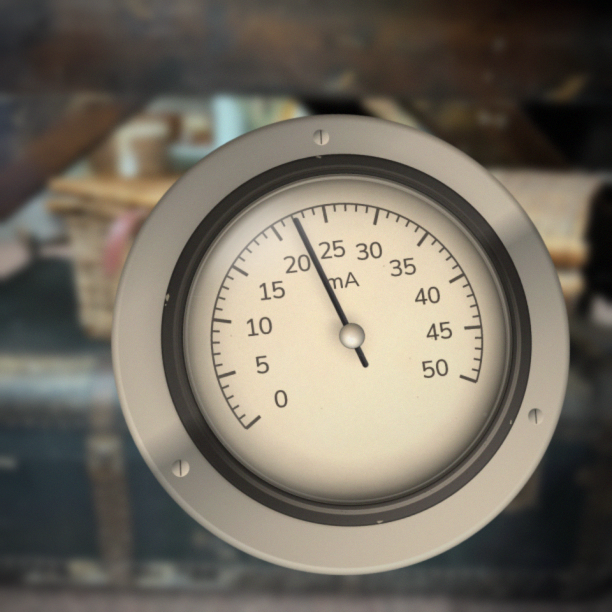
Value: **22** mA
